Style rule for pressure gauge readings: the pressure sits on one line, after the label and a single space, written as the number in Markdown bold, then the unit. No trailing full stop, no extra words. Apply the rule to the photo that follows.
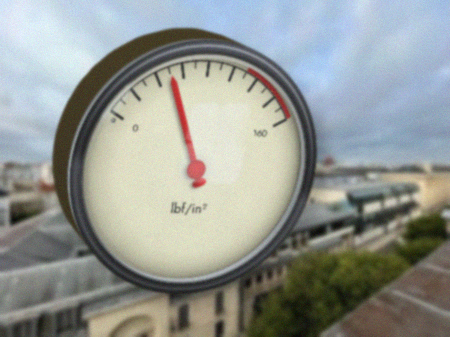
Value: **50** psi
